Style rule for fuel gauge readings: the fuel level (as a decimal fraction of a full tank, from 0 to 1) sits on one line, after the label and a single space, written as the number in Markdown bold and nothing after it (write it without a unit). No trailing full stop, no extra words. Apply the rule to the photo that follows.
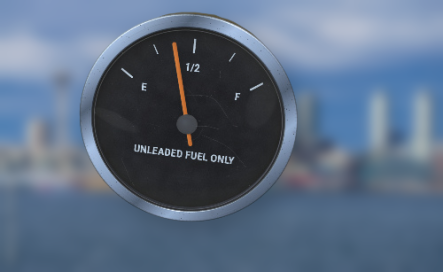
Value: **0.375**
